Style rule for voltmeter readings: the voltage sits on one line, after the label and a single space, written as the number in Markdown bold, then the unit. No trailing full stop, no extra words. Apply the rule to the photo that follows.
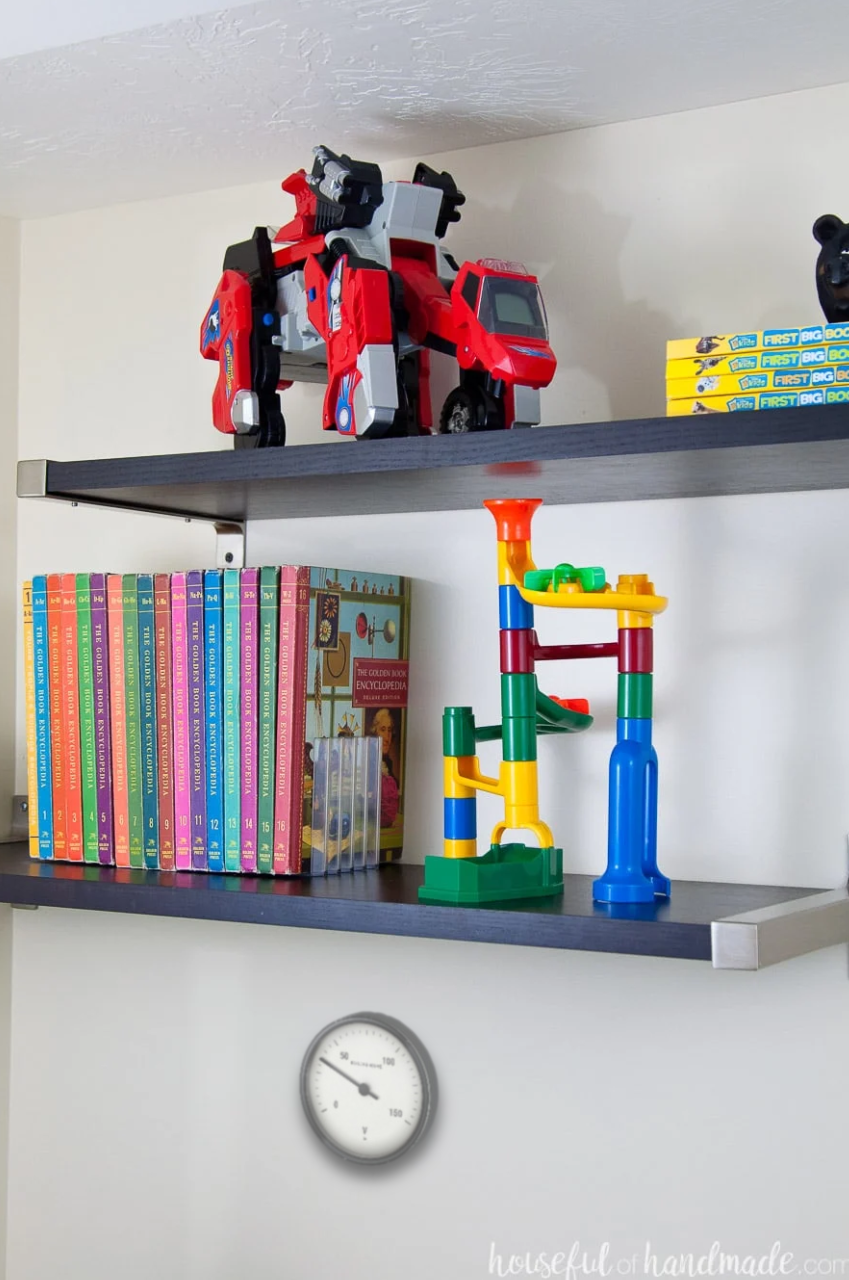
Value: **35** V
